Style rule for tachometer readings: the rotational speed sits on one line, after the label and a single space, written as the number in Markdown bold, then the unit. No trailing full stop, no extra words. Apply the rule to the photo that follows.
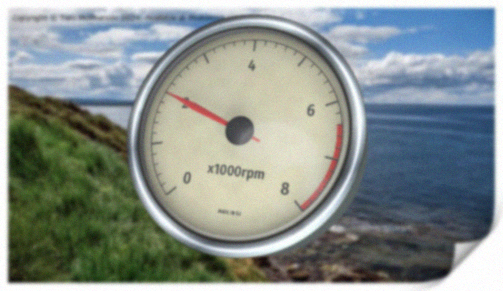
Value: **2000** rpm
